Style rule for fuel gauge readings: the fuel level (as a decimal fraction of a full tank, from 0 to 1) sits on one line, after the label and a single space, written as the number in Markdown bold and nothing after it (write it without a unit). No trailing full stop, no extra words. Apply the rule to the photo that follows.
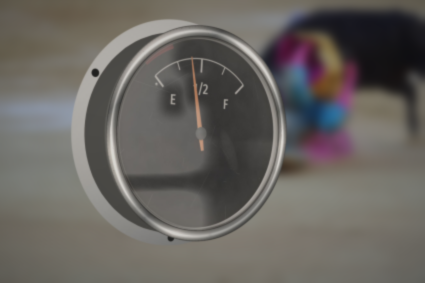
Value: **0.375**
